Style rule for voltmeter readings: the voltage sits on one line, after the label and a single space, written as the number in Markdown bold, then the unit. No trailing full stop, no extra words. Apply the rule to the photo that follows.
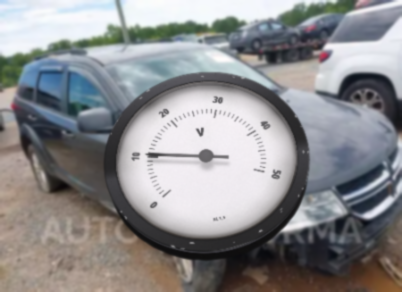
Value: **10** V
